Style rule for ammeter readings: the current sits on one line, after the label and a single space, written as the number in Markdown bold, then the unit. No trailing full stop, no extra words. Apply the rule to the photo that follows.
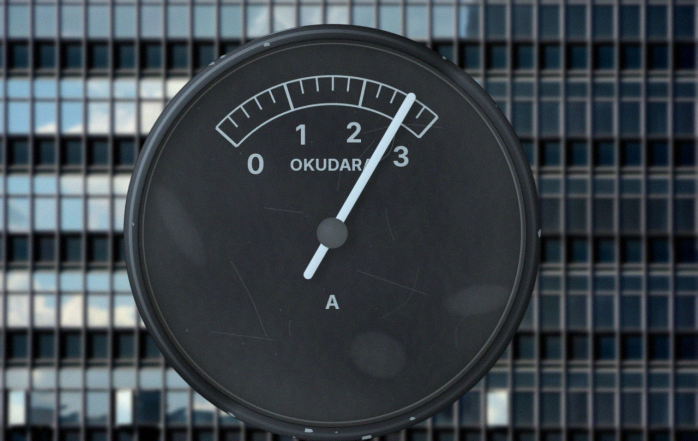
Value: **2.6** A
